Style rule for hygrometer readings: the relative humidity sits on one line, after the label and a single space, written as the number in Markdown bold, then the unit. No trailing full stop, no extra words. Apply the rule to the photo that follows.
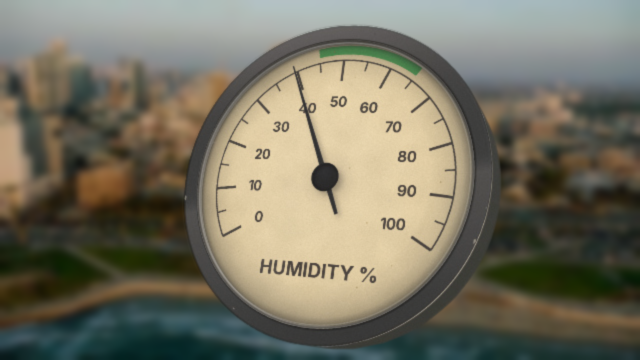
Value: **40** %
